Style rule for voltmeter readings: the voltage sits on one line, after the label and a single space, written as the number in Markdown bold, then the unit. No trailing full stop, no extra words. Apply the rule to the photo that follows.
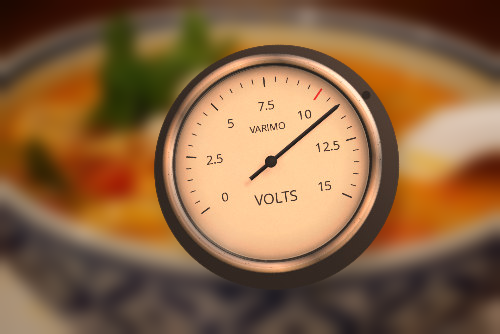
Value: **11** V
